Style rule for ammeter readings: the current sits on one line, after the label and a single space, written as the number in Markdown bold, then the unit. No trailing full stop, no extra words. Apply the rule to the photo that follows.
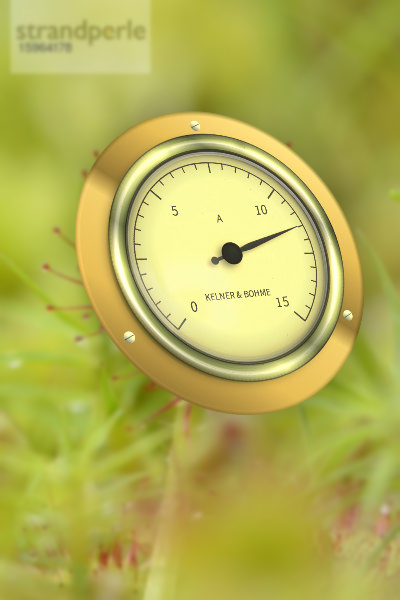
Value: **11.5** A
